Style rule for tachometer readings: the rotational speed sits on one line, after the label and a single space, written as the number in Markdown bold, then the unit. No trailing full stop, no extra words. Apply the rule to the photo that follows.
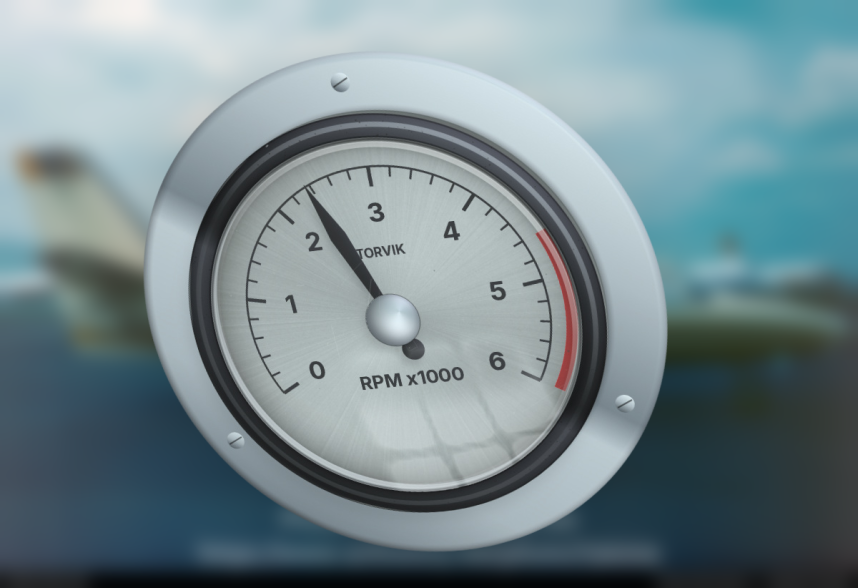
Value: **2400** rpm
